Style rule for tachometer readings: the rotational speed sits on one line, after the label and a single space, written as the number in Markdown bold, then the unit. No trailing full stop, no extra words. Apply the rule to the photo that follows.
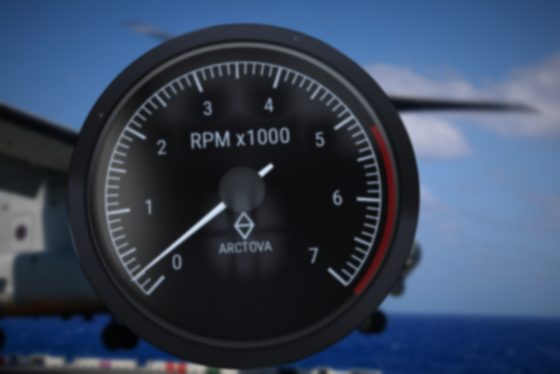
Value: **200** rpm
